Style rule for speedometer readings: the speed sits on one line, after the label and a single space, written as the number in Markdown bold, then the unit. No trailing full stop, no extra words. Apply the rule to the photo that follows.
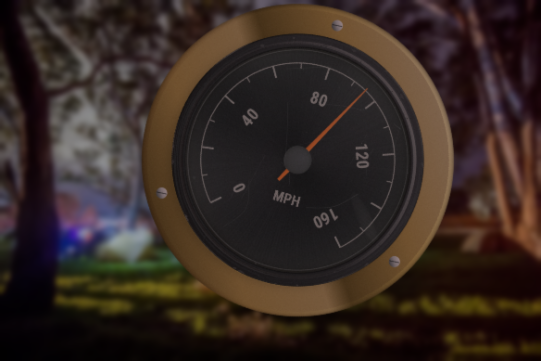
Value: **95** mph
